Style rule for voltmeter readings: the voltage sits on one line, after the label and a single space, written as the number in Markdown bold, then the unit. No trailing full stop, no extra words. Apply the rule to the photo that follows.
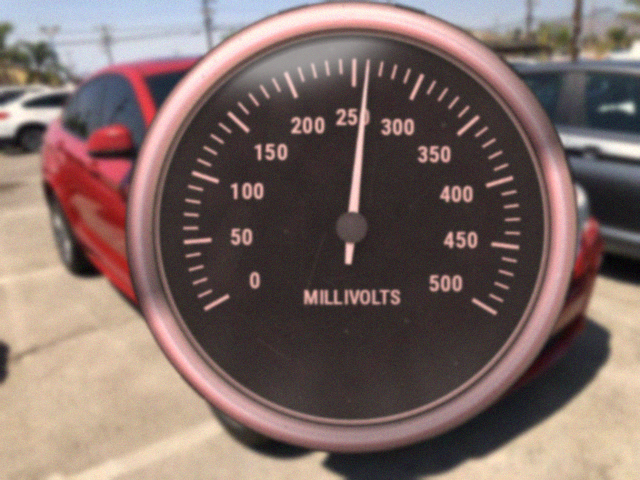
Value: **260** mV
